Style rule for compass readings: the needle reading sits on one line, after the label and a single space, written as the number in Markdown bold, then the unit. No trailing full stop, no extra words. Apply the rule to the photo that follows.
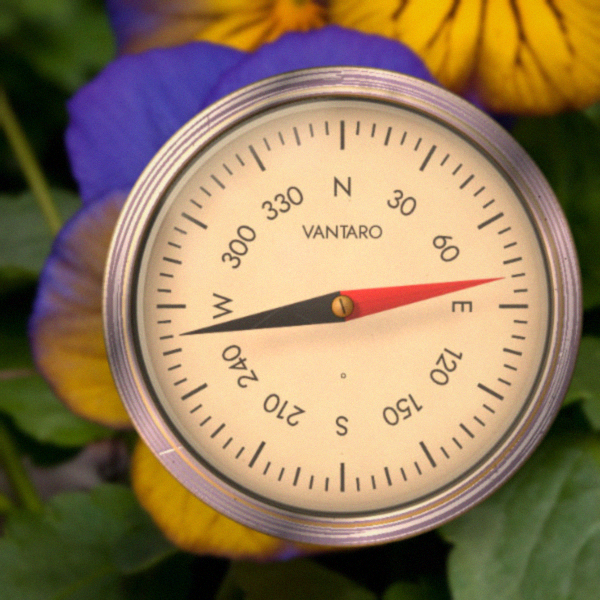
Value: **80** °
